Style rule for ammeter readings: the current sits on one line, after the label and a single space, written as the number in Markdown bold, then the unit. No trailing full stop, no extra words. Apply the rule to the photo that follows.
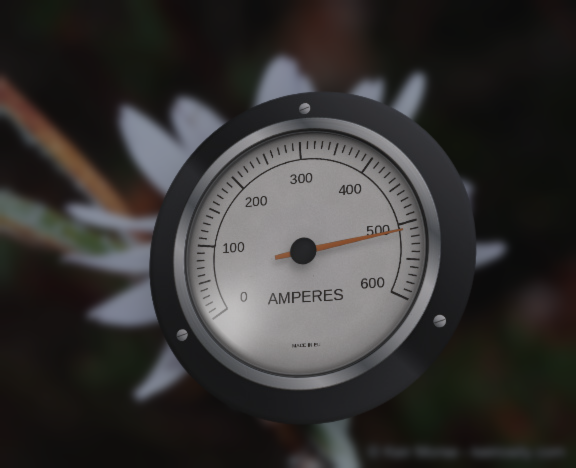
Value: **510** A
